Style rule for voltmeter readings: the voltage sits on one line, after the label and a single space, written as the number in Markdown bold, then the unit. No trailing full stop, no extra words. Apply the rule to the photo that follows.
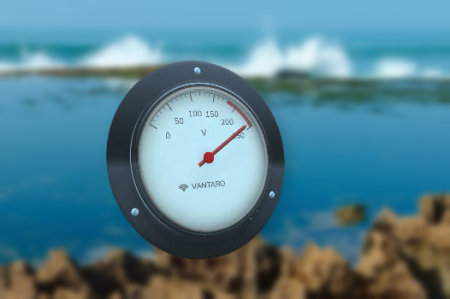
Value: **240** V
